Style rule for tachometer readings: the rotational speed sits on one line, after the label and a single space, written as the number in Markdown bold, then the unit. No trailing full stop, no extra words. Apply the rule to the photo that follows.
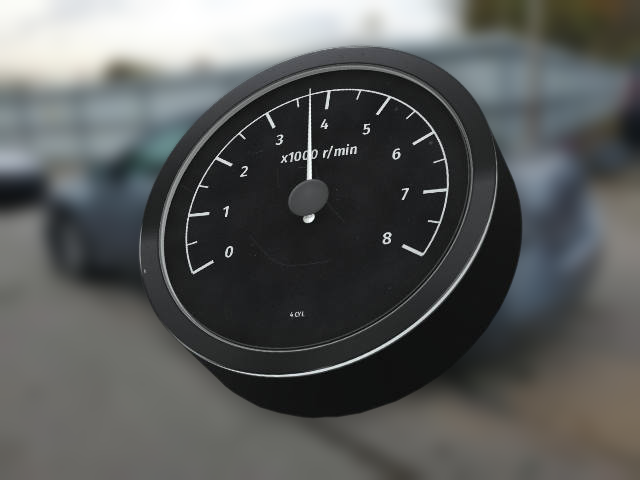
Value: **3750** rpm
